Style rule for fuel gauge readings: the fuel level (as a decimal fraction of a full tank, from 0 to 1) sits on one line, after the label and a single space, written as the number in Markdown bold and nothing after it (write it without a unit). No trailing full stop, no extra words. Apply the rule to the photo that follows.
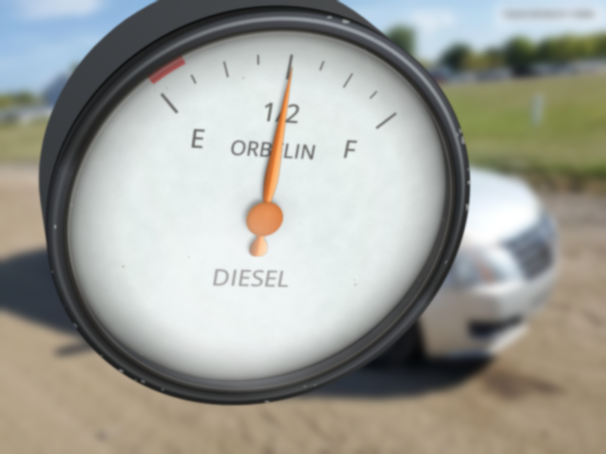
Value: **0.5**
